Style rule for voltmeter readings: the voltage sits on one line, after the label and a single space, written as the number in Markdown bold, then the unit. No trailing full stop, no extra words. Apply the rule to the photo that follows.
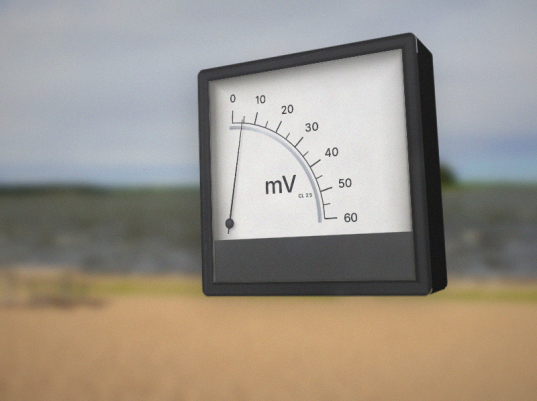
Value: **5** mV
